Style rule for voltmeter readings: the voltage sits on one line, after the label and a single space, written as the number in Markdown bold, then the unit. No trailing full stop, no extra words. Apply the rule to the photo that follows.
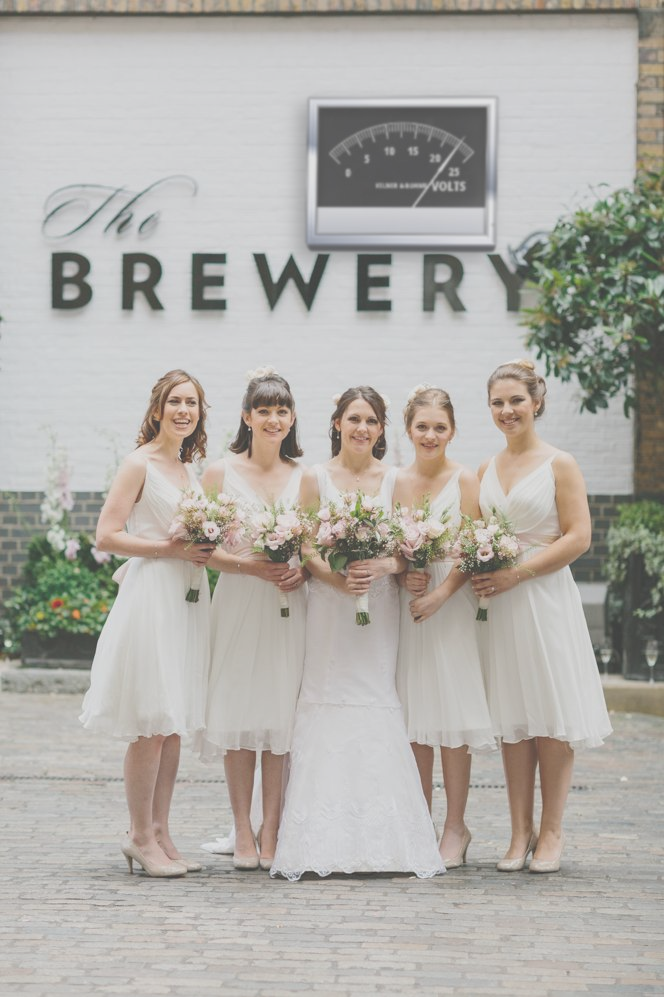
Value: **22.5** V
